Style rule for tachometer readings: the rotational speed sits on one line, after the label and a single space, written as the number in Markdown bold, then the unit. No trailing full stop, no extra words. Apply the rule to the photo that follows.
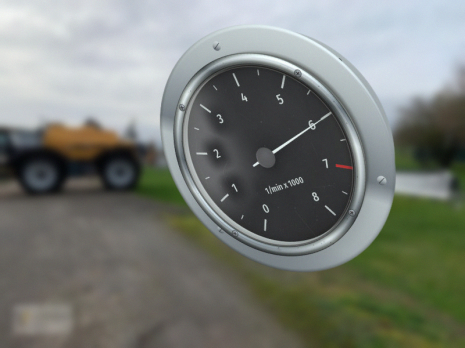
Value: **6000** rpm
